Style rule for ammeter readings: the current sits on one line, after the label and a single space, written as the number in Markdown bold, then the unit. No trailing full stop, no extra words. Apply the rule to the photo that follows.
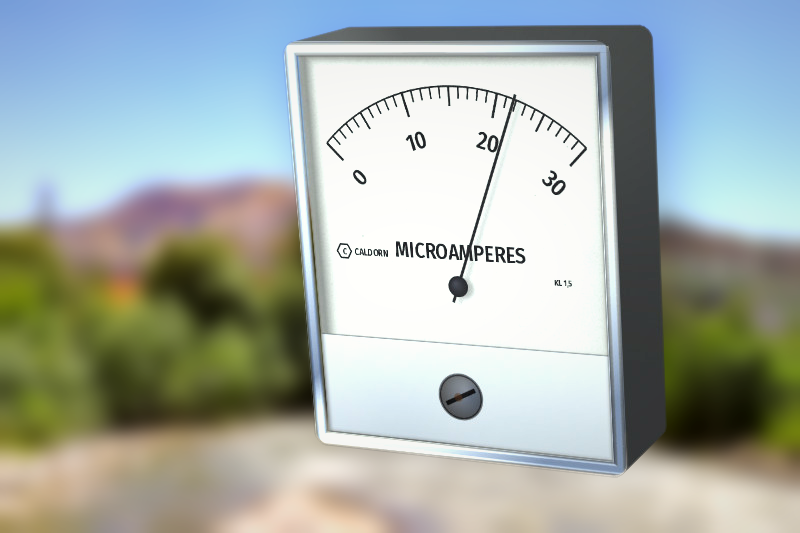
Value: **22** µA
